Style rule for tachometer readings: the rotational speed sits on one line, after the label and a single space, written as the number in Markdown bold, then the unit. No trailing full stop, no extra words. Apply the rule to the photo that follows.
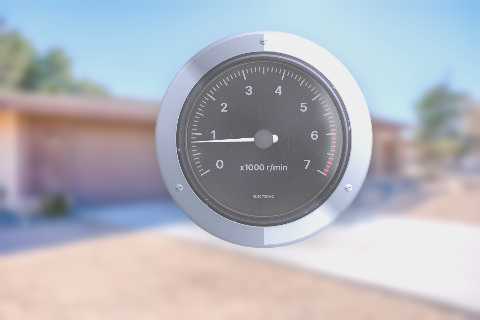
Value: **800** rpm
